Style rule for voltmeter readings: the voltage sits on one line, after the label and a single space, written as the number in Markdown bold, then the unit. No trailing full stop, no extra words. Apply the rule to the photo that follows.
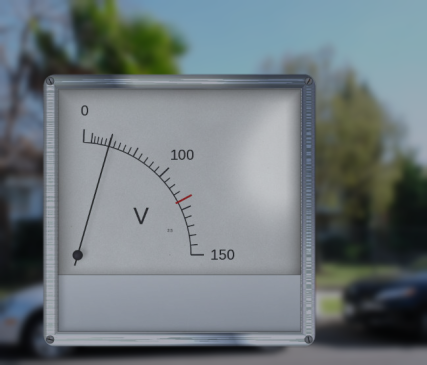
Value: **50** V
